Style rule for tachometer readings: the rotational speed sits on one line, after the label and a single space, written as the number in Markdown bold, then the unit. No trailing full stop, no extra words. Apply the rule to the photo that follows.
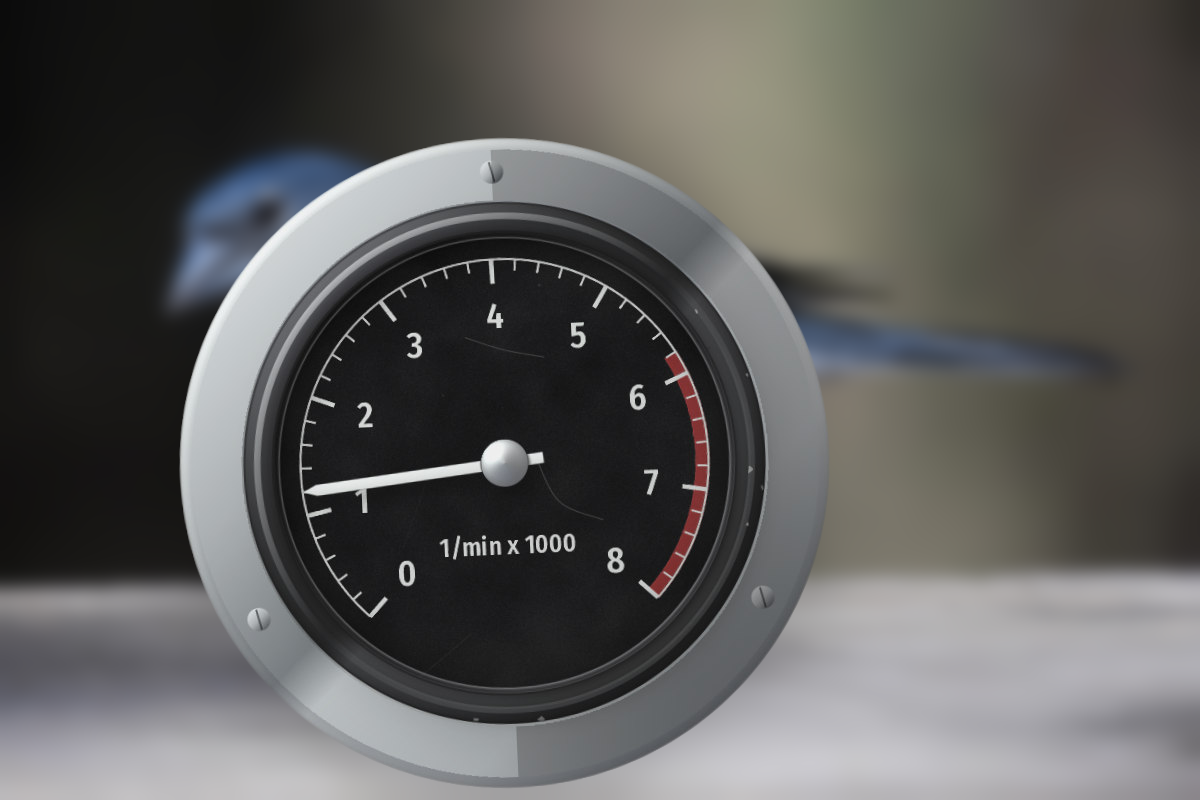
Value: **1200** rpm
